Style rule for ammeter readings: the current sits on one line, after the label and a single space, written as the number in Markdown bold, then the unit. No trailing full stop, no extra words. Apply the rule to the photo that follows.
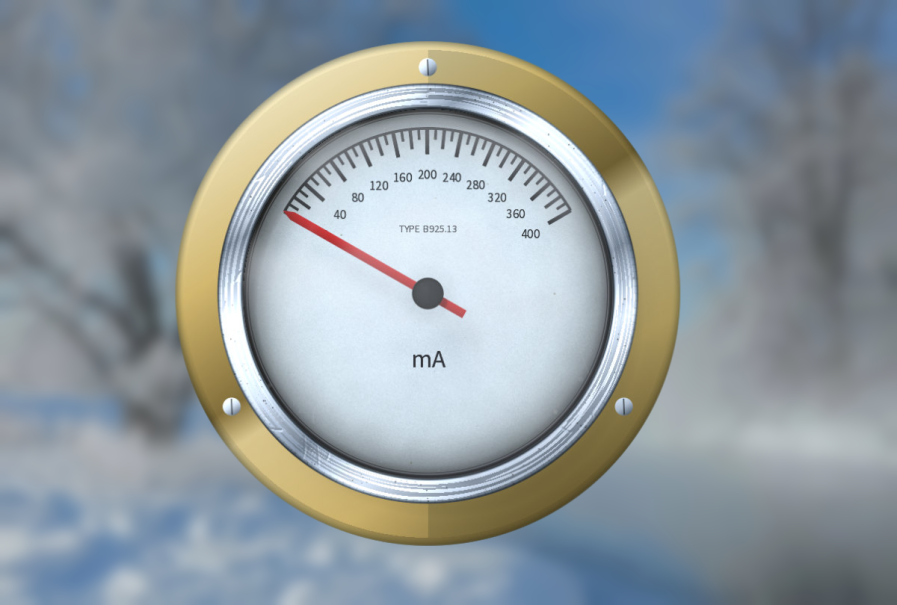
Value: **0** mA
